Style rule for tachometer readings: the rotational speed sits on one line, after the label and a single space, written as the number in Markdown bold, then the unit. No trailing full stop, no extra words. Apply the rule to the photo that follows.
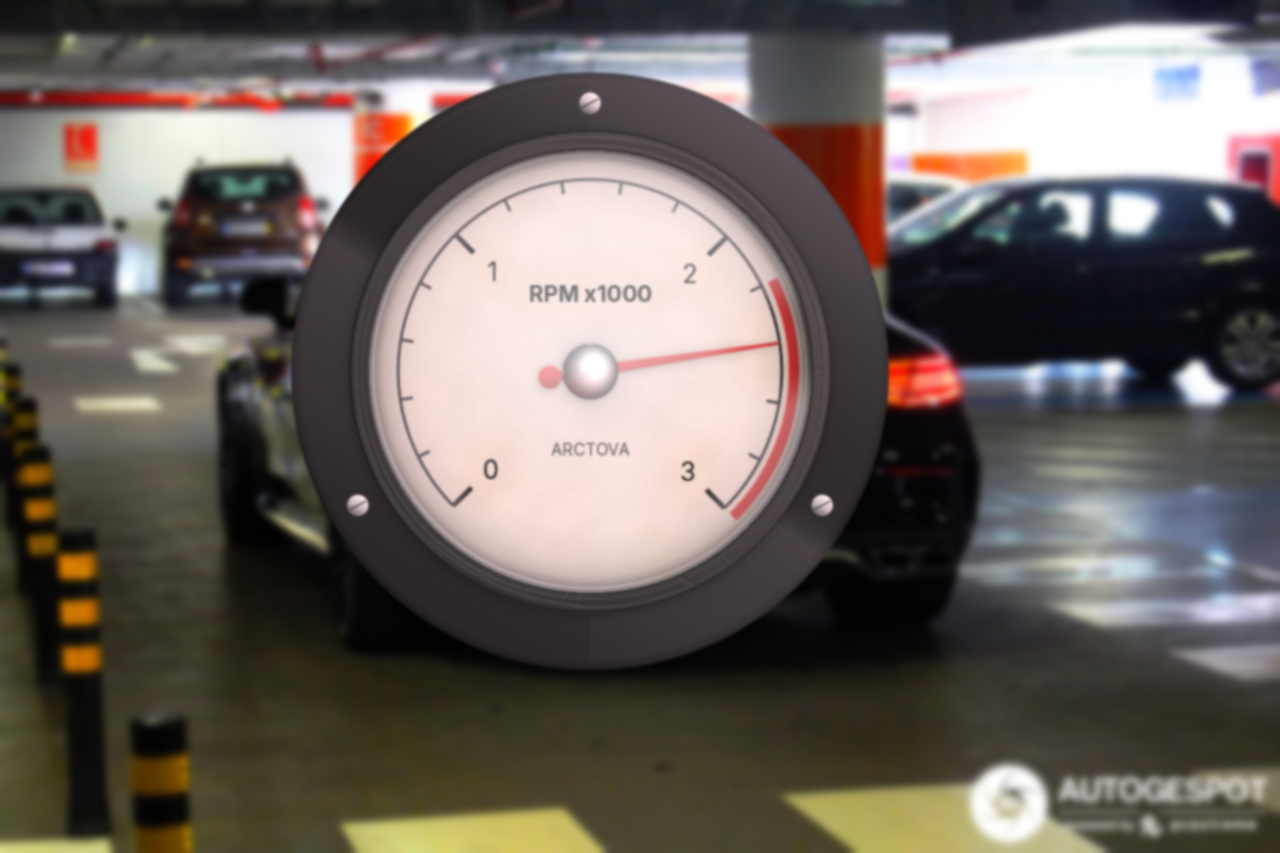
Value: **2400** rpm
